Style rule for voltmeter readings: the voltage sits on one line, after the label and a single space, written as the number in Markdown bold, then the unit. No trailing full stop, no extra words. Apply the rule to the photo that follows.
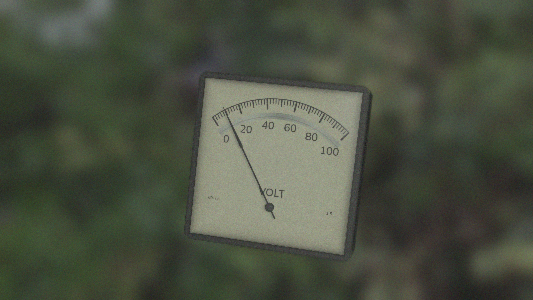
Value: **10** V
